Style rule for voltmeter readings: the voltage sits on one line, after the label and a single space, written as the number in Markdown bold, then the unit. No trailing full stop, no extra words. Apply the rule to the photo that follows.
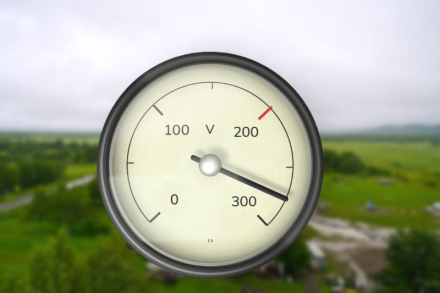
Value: **275** V
